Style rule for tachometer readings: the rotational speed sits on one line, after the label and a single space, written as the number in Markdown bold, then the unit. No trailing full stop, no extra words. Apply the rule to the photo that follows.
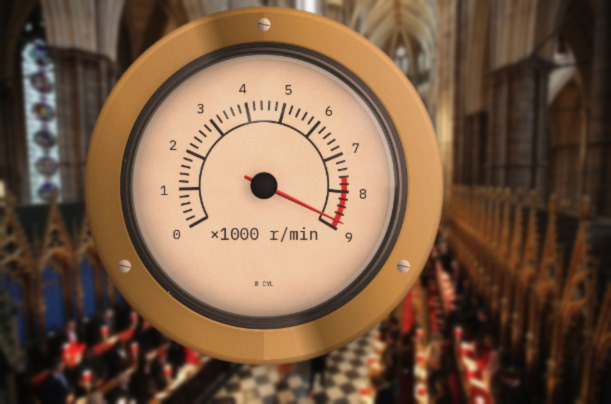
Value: **8800** rpm
